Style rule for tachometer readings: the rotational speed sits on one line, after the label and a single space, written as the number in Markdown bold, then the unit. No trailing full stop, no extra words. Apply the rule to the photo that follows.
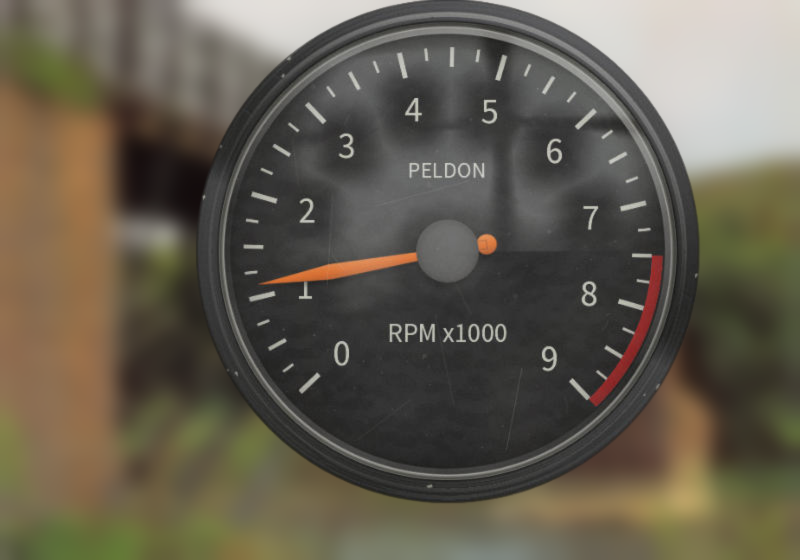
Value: **1125** rpm
